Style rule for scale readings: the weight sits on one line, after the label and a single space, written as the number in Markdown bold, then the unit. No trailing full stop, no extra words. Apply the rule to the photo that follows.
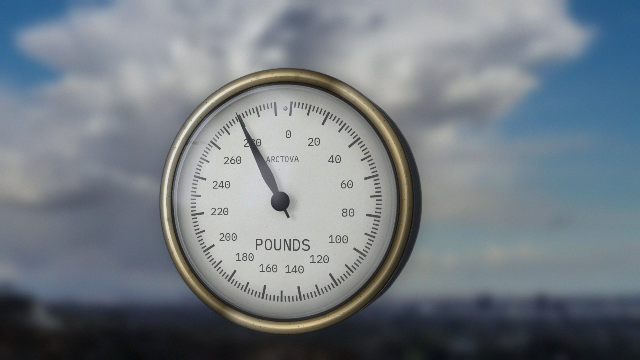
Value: **280** lb
